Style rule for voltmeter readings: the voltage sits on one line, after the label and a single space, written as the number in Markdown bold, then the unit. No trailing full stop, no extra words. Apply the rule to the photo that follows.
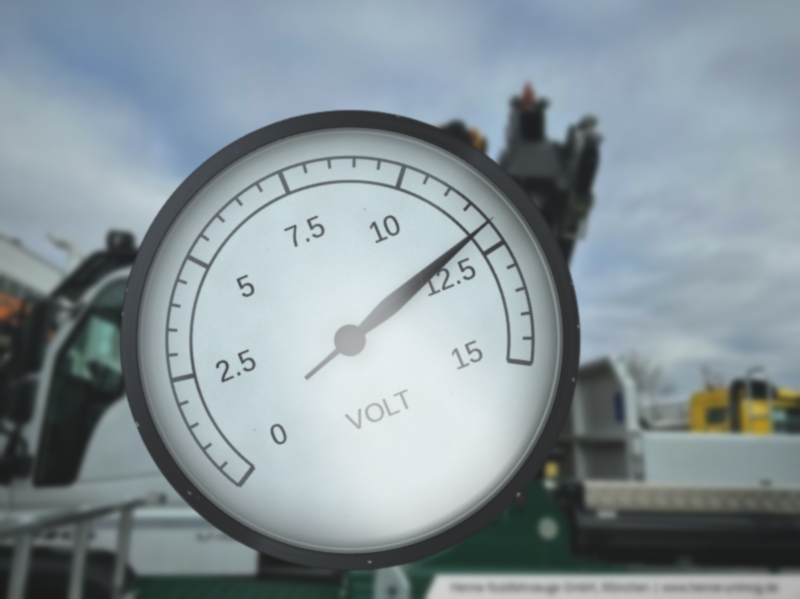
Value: **12** V
